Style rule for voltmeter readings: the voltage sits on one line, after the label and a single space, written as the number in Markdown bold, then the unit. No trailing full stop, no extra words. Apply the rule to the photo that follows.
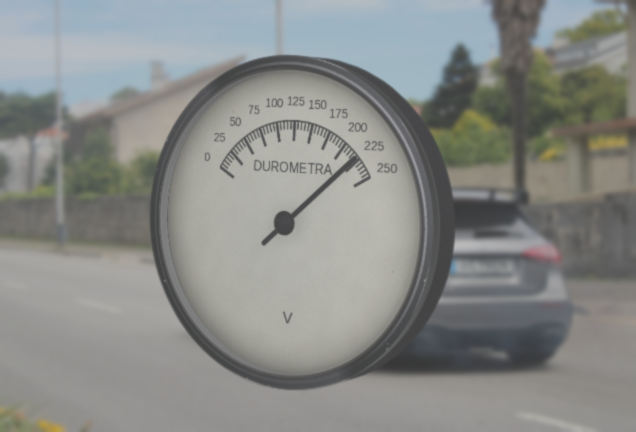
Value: **225** V
